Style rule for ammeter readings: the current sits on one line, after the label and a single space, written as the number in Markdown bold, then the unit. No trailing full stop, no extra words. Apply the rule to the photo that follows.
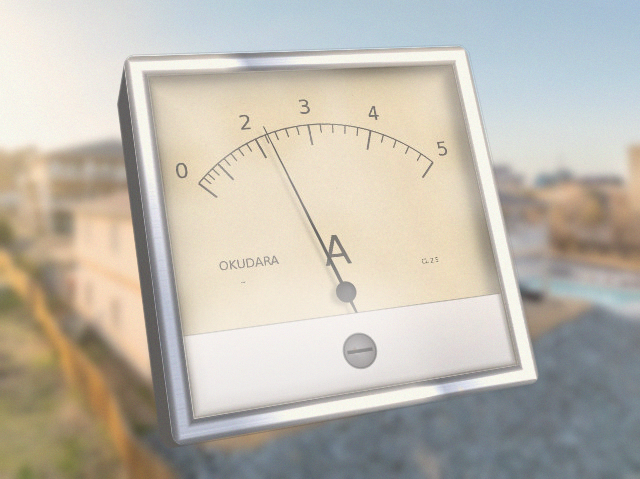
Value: **2.2** A
